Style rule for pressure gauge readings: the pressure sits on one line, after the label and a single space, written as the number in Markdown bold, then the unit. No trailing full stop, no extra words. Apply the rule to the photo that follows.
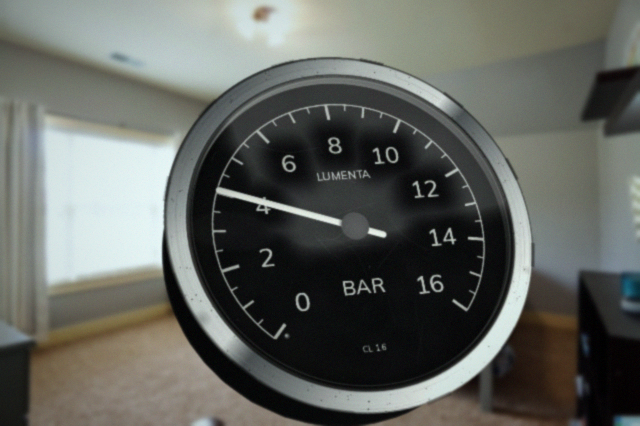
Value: **4** bar
